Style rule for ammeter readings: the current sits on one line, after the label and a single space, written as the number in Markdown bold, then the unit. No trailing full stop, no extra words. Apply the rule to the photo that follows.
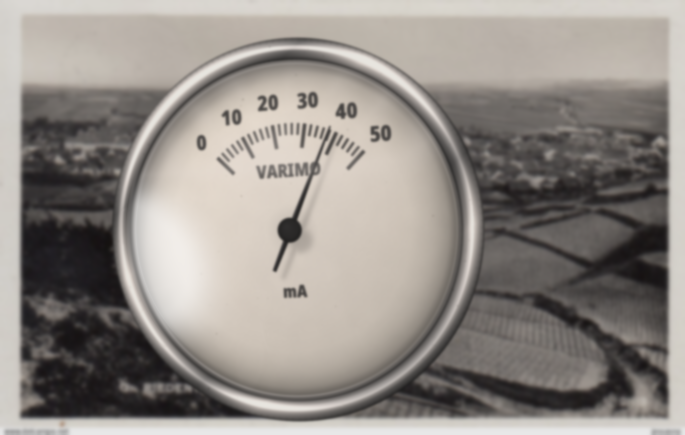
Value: **38** mA
